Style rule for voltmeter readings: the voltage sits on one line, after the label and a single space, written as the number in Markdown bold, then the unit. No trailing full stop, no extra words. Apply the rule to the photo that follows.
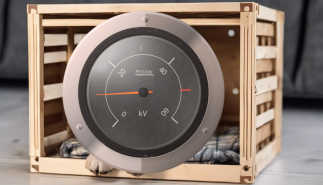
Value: **10** kV
